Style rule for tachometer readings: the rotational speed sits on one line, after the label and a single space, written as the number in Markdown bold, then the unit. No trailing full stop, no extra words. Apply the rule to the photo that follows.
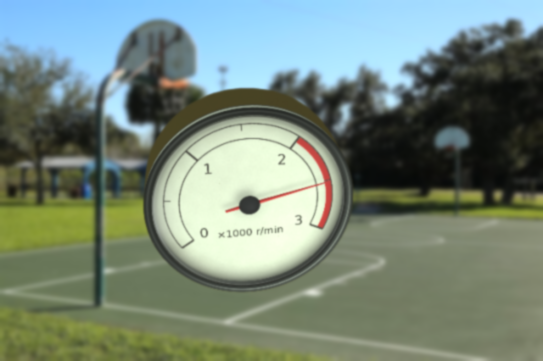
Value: **2500** rpm
